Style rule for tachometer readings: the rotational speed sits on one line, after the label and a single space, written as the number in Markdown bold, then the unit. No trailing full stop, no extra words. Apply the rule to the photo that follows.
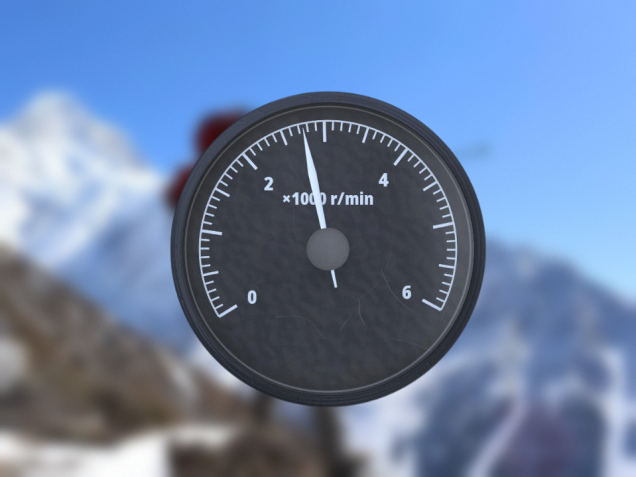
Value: **2750** rpm
